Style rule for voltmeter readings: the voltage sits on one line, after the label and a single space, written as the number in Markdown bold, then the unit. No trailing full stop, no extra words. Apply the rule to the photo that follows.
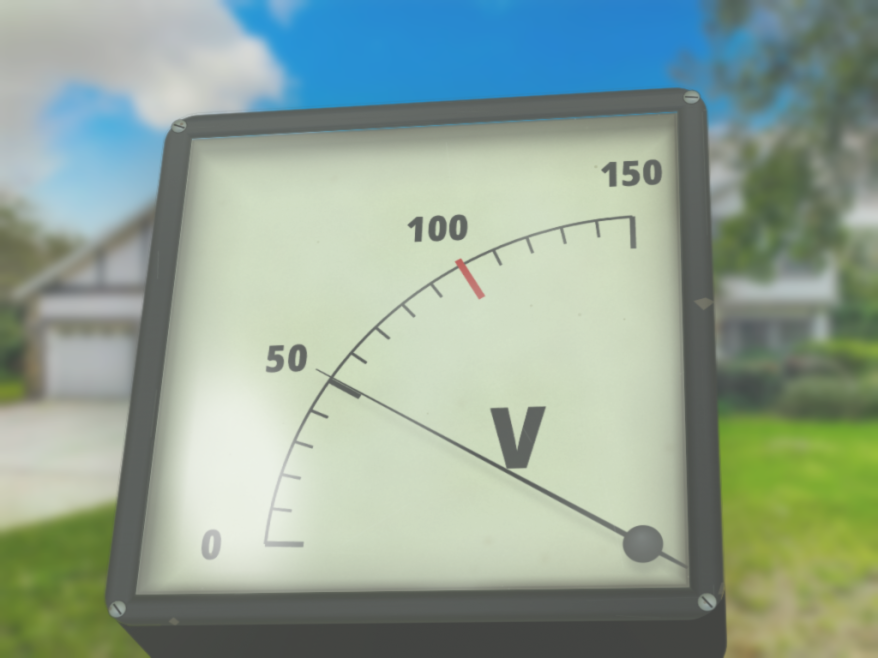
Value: **50** V
